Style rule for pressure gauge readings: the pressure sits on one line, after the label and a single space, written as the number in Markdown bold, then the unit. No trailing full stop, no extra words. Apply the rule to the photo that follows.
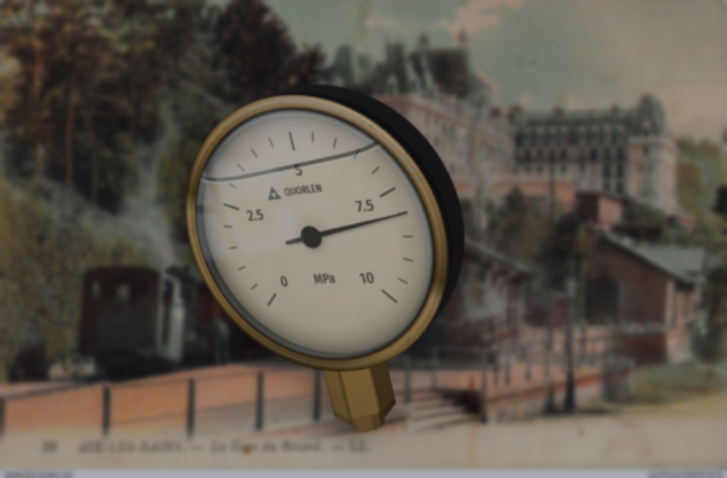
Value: **8** MPa
